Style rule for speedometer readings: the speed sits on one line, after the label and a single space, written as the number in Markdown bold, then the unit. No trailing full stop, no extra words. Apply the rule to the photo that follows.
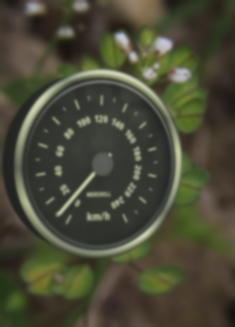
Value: **10** km/h
